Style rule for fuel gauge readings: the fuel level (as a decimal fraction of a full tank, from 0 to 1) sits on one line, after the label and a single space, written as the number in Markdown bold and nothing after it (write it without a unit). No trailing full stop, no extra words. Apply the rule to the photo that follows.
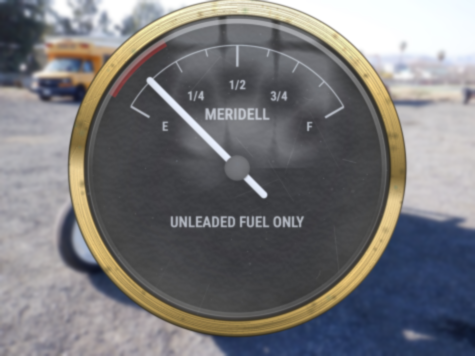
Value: **0.125**
